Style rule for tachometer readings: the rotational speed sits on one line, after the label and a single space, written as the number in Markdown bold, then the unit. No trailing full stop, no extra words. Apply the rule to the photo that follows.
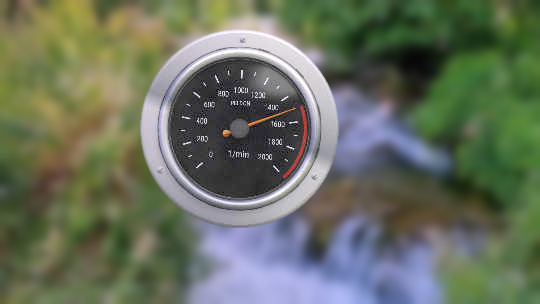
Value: **1500** rpm
